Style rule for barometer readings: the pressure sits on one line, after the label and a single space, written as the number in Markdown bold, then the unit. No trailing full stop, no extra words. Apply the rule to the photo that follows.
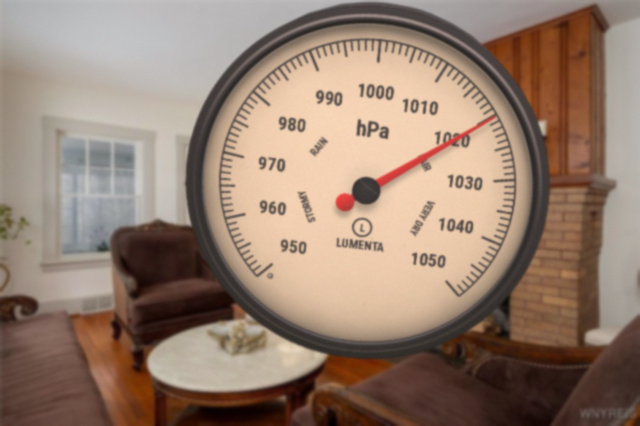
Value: **1020** hPa
